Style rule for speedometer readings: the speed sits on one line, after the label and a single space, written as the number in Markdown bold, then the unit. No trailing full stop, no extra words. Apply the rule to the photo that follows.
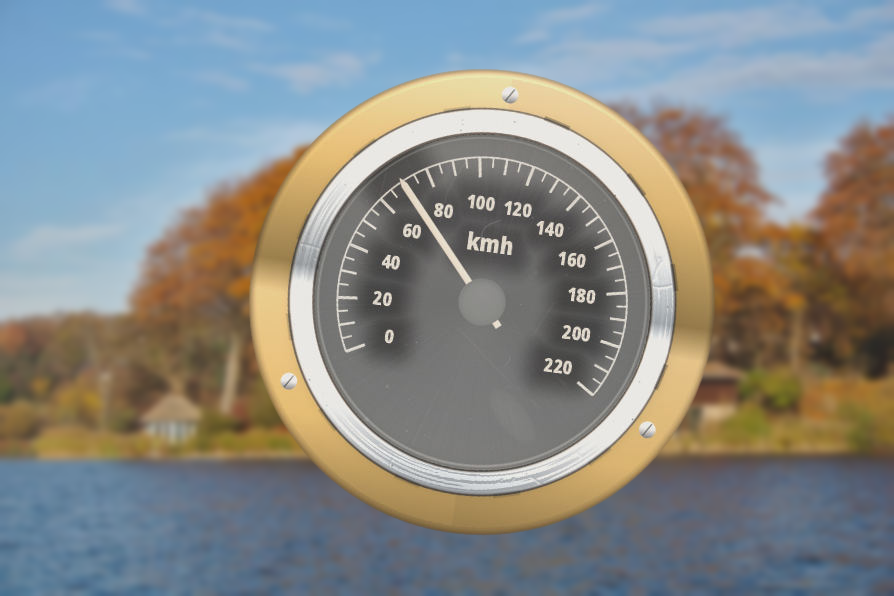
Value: **70** km/h
